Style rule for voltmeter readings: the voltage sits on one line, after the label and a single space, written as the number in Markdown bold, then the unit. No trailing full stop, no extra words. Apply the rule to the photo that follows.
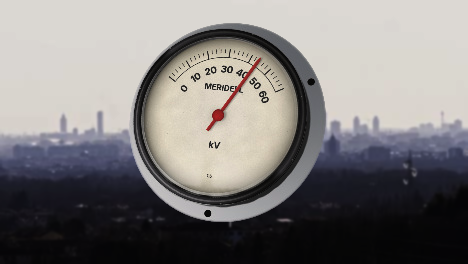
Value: **44** kV
